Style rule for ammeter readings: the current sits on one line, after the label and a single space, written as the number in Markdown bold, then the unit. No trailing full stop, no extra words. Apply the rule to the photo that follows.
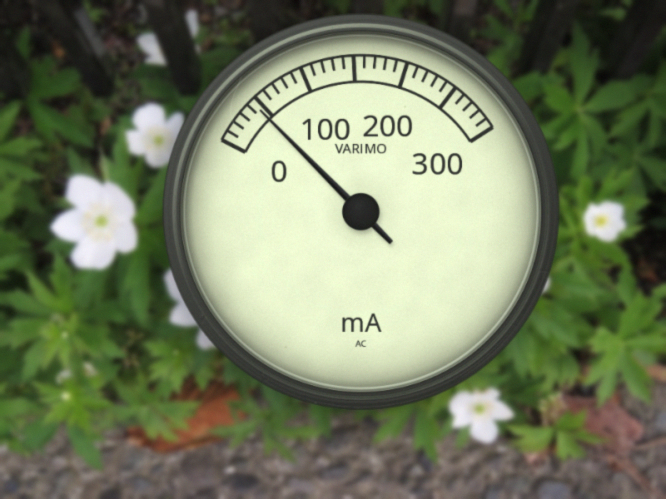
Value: **45** mA
